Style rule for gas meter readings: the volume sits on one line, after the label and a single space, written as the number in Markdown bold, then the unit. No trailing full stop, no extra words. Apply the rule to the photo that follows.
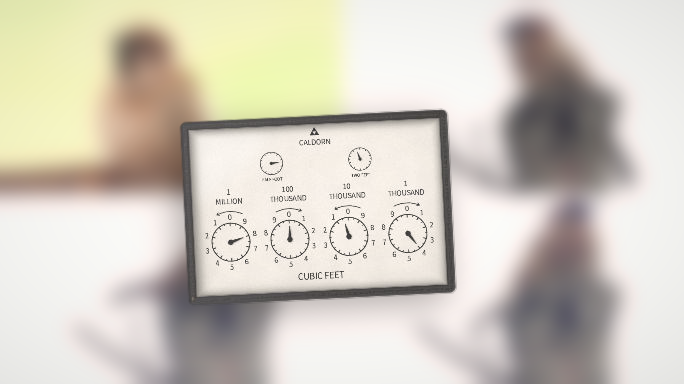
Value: **800400** ft³
